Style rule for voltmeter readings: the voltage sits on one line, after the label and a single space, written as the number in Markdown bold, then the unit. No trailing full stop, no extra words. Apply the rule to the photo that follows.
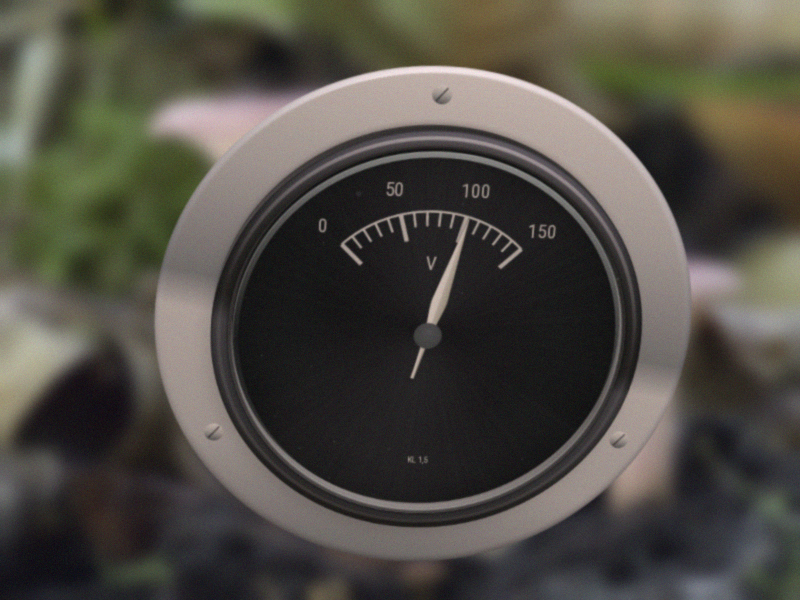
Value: **100** V
